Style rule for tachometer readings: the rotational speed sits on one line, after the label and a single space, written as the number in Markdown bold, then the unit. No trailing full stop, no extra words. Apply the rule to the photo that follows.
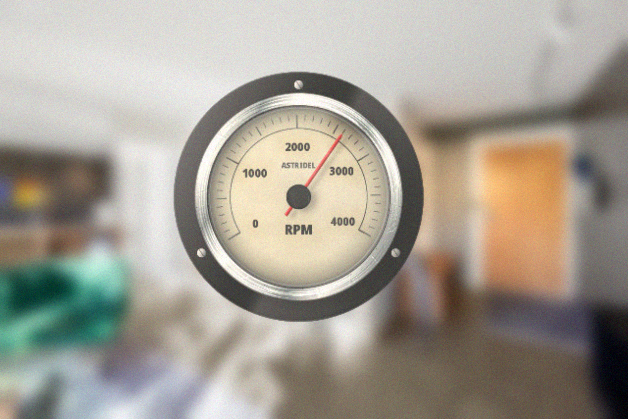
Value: **2600** rpm
